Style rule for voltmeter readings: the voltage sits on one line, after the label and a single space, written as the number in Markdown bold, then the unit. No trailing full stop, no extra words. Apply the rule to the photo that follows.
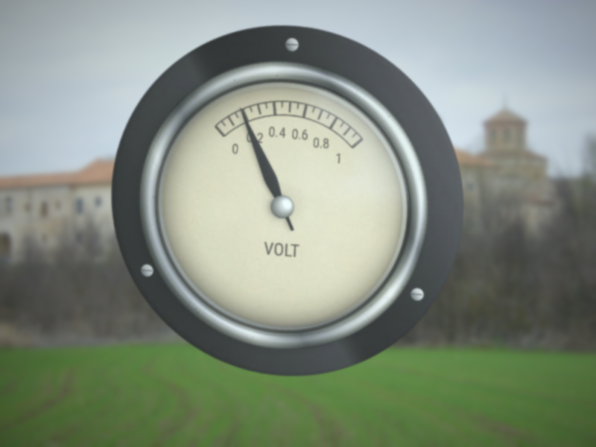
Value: **0.2** V
